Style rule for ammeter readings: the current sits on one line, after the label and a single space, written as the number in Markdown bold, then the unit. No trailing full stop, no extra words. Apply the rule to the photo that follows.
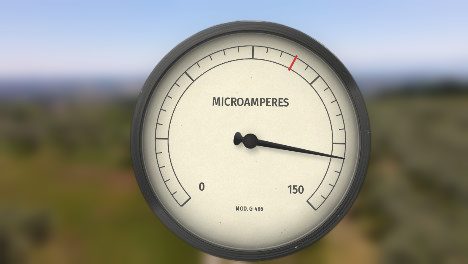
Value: **130** µA
